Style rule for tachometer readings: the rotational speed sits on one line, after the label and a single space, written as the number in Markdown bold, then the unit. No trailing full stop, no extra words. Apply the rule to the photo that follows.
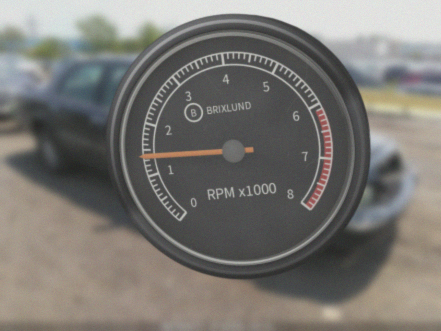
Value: **1400** rpm
